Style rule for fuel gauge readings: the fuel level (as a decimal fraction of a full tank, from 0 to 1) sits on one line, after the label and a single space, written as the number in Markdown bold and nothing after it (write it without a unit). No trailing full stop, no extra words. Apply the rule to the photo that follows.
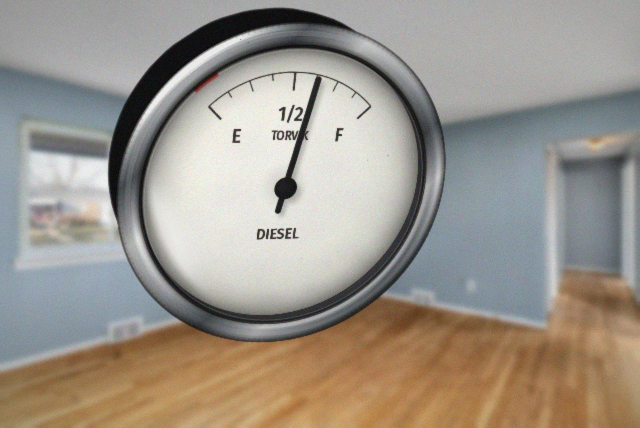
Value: **0.625**
